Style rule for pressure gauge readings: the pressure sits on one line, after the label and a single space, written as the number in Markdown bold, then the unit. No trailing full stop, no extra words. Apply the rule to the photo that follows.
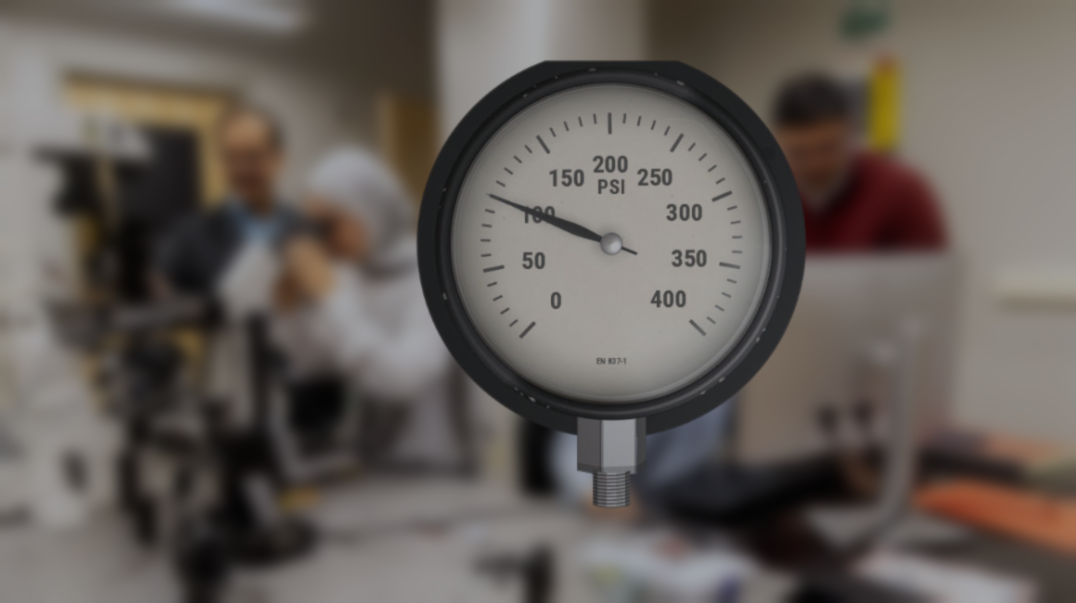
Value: **100** psi
